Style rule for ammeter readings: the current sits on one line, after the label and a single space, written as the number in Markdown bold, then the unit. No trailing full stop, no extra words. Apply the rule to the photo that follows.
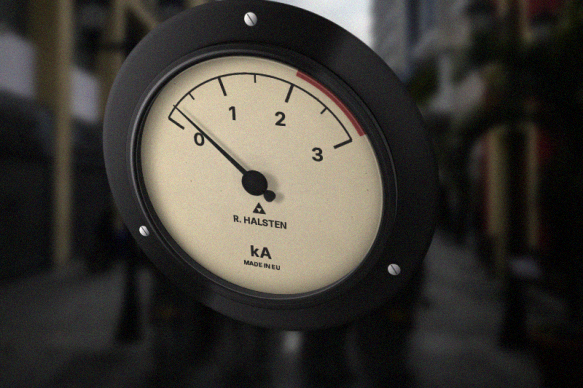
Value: **0.25** kA
